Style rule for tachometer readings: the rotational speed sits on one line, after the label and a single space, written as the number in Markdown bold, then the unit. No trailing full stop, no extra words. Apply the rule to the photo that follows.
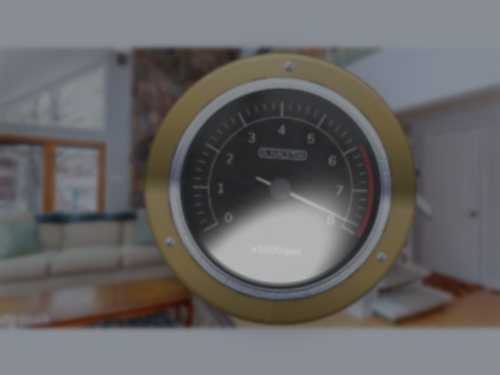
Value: **7800** rpm
